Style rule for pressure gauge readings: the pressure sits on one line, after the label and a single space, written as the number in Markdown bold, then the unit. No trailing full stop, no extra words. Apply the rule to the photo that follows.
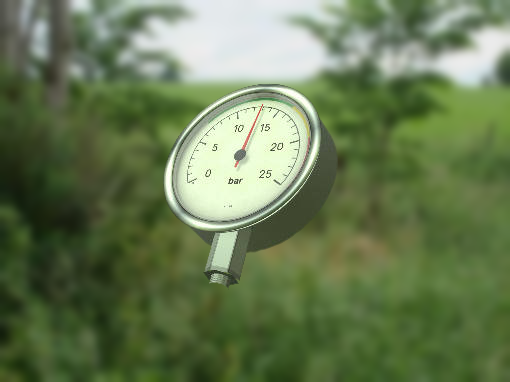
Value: **13** bar
